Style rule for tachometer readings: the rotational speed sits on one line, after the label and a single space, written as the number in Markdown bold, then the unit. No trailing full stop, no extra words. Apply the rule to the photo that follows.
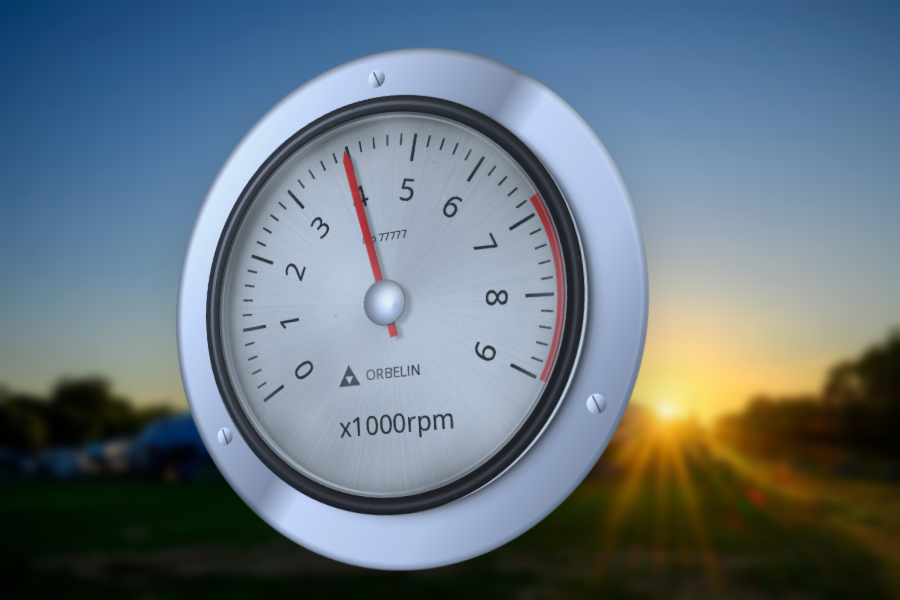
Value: **4000** rpm
